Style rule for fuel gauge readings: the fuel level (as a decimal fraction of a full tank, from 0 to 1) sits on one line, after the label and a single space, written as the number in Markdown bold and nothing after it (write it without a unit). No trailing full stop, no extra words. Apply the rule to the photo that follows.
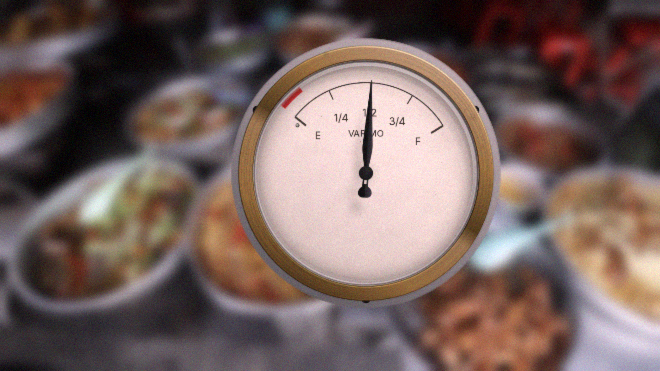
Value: **0.5**
